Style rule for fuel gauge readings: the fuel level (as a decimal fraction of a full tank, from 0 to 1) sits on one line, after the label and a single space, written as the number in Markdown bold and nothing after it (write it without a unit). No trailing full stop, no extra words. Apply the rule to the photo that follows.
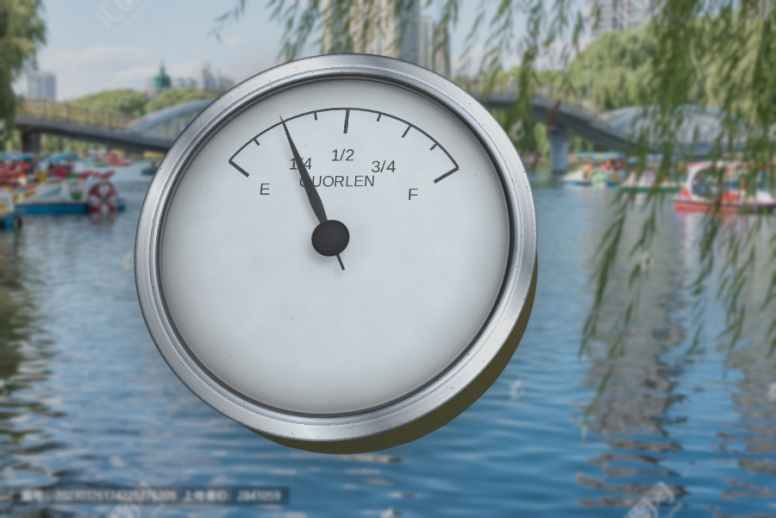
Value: **0.25**
